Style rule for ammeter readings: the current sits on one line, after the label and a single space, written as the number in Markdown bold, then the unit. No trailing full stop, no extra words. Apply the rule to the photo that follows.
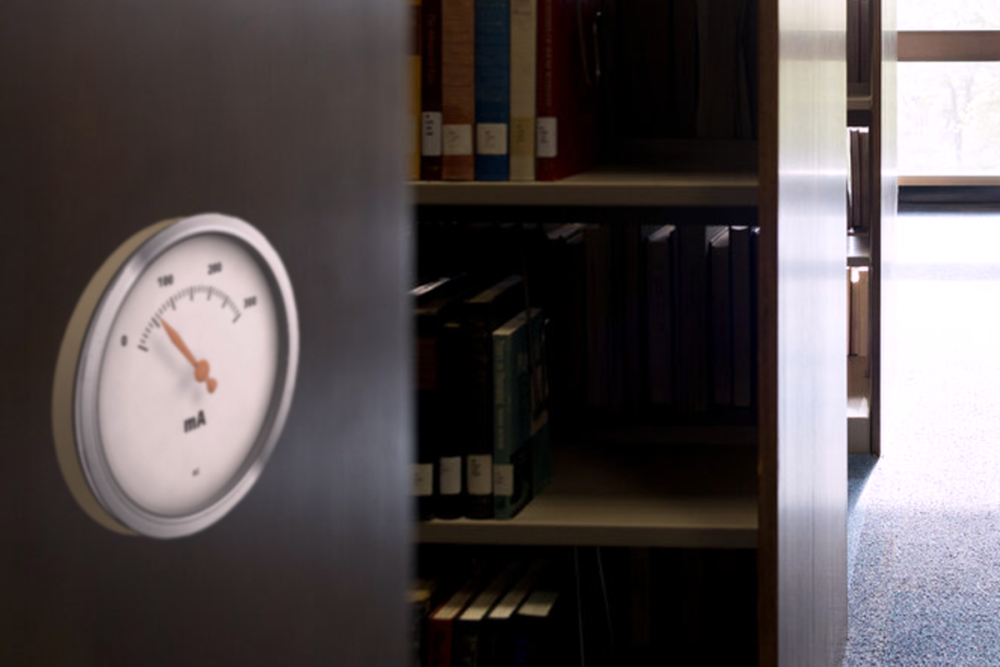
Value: **50** mA
